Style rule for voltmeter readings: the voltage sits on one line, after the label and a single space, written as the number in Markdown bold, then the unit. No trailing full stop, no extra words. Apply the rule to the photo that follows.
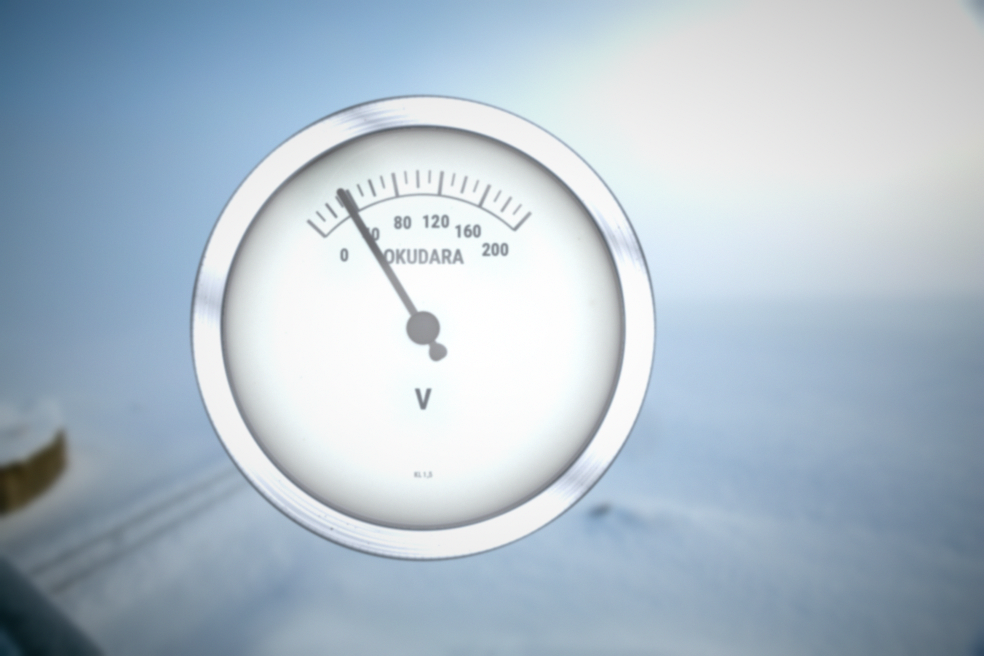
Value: **35** V
